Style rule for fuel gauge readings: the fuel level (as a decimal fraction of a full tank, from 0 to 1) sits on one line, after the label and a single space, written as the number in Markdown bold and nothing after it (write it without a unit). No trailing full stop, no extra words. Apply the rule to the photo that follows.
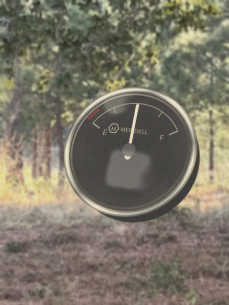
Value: **0.5**
